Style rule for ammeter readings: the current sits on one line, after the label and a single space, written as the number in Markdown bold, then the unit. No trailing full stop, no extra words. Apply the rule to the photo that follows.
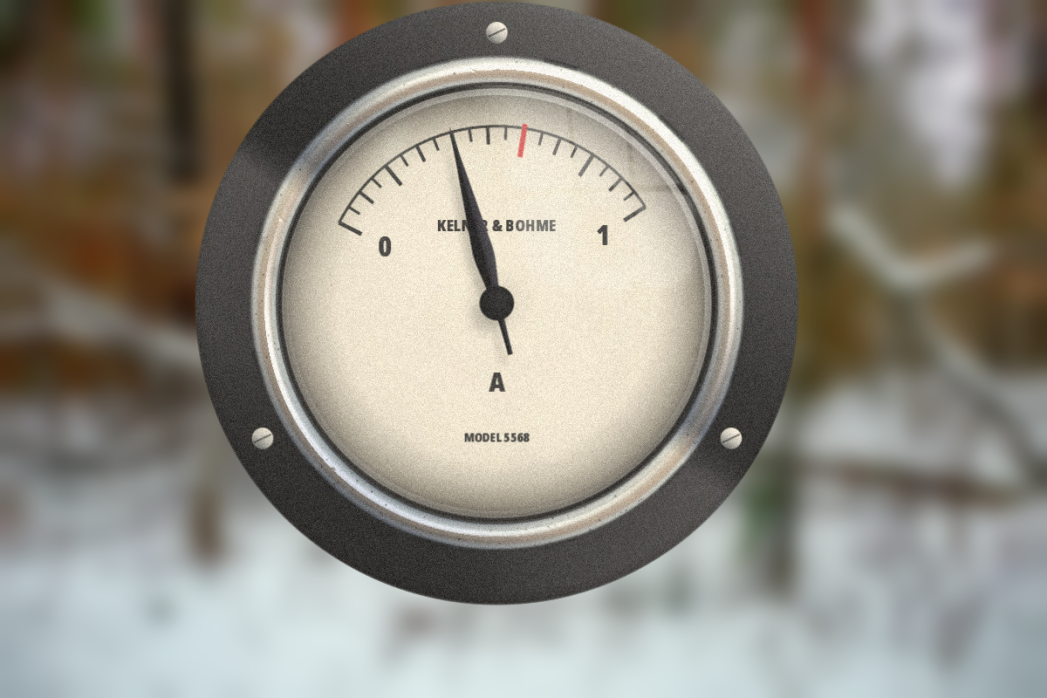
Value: **0.4** A
